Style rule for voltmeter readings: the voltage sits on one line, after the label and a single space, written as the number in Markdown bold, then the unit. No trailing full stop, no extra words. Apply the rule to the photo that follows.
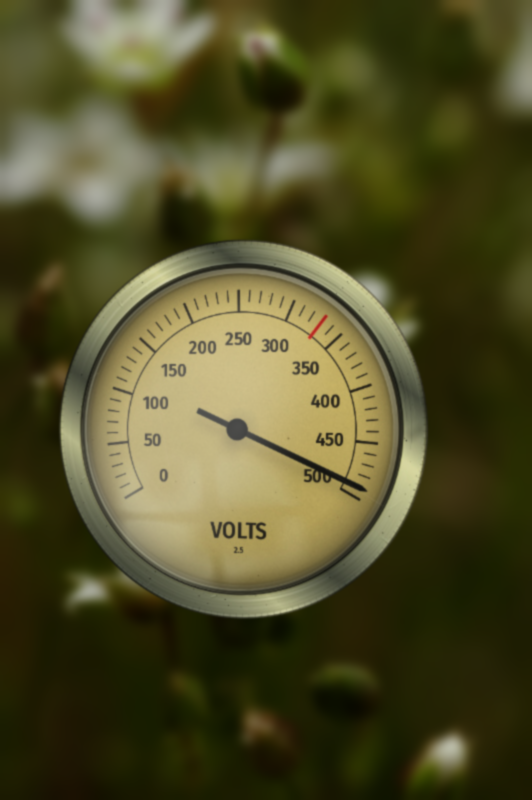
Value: **490** V
